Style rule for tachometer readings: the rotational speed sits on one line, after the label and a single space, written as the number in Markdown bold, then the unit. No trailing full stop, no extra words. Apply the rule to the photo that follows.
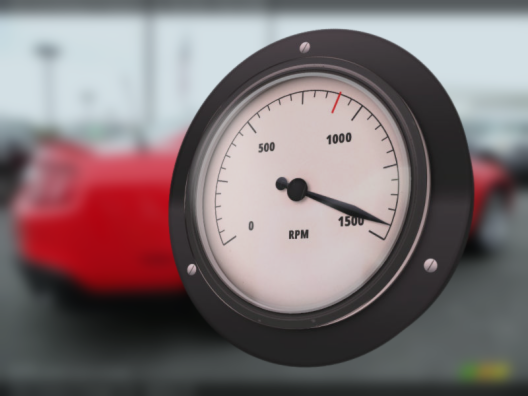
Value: **1450** rpm
